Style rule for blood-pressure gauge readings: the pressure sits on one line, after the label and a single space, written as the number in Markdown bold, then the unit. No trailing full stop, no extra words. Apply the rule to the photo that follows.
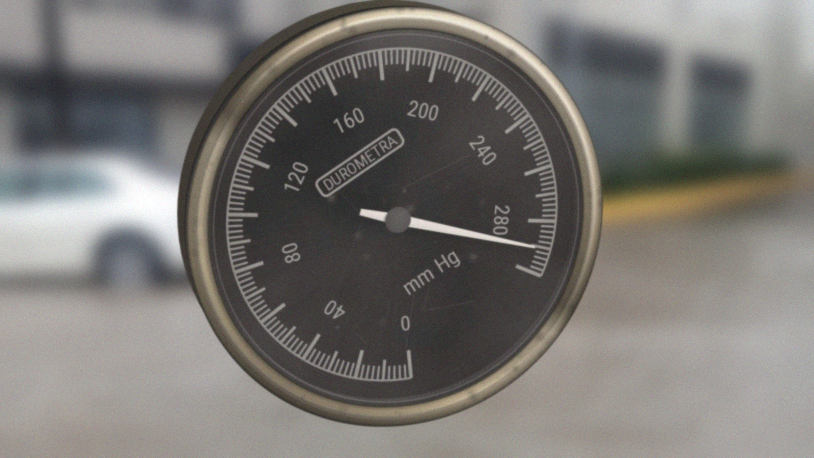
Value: **290** mmHg
